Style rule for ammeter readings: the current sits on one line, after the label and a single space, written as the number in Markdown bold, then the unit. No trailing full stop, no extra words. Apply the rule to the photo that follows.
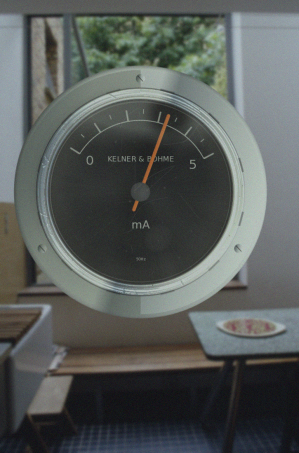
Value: **3.25** mA
